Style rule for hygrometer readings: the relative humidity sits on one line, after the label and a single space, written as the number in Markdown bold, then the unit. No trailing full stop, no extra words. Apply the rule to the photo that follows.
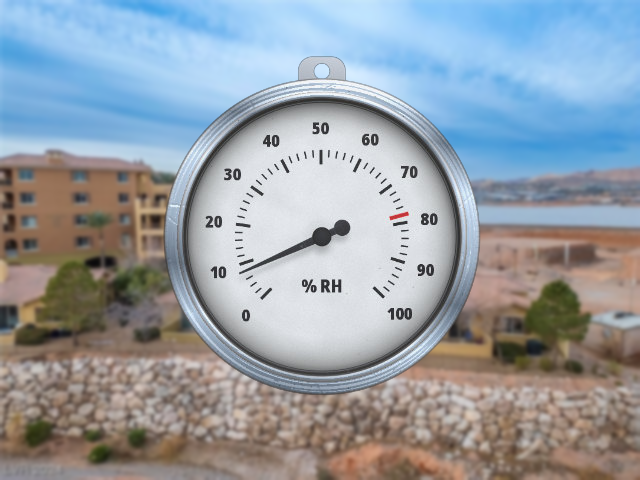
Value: **8** %
